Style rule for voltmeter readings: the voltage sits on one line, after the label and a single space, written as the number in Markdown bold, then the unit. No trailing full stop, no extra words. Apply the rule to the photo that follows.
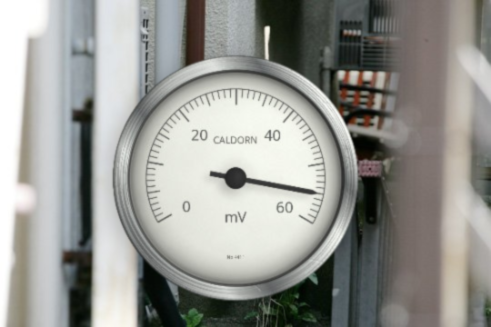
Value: **55** mV
